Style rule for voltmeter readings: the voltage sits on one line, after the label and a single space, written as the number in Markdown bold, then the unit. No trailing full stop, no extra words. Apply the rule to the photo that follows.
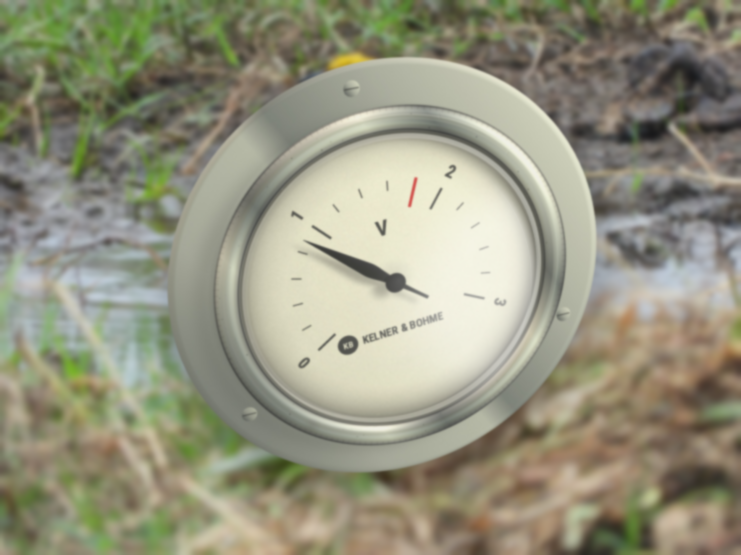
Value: **0.9** V
